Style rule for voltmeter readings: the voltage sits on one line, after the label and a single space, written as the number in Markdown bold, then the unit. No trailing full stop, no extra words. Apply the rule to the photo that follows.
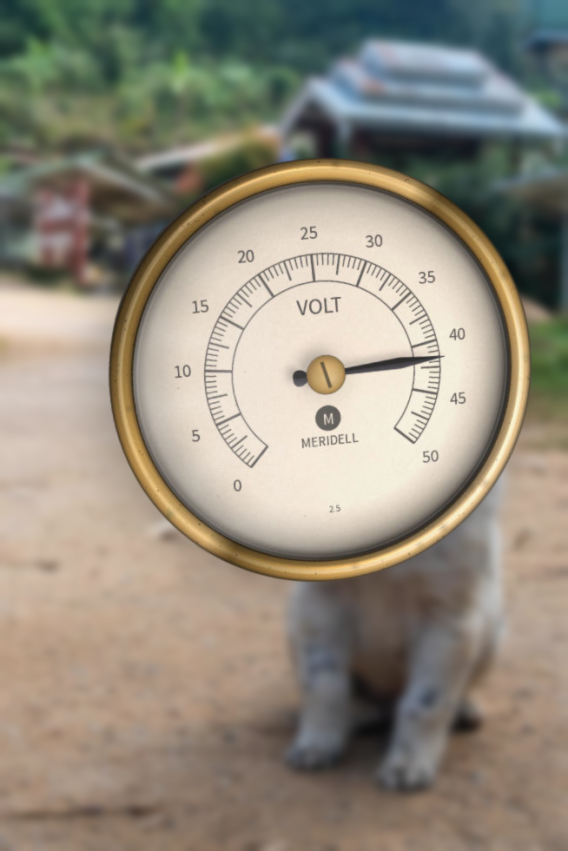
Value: **41.5** V
